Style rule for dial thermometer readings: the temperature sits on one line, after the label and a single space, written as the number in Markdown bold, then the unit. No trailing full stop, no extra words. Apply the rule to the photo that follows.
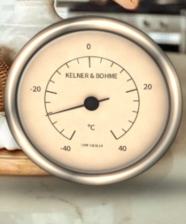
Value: **-28** °C
